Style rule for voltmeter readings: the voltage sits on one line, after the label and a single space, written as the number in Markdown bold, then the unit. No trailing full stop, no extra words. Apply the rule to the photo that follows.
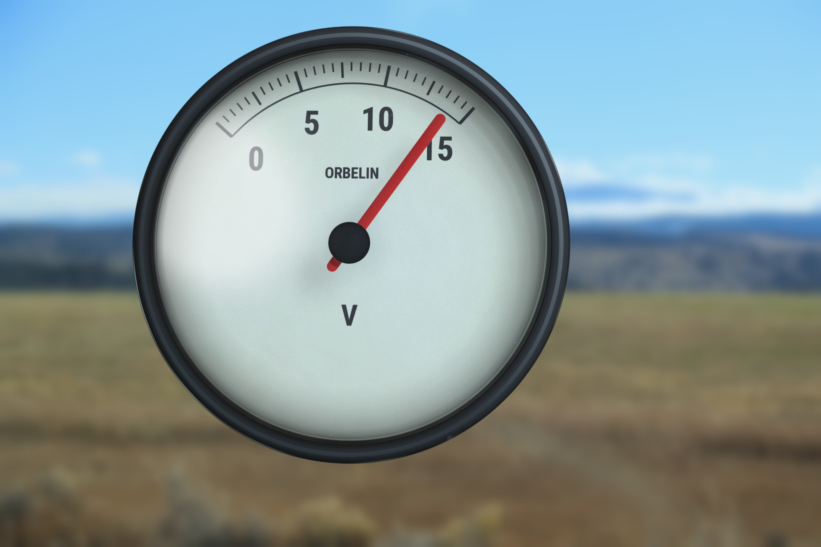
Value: **14** V
